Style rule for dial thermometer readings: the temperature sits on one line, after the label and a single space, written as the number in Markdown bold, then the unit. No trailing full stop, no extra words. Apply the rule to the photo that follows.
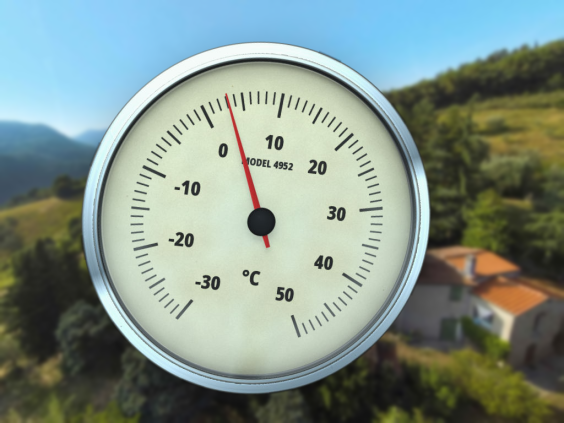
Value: **3** °C
